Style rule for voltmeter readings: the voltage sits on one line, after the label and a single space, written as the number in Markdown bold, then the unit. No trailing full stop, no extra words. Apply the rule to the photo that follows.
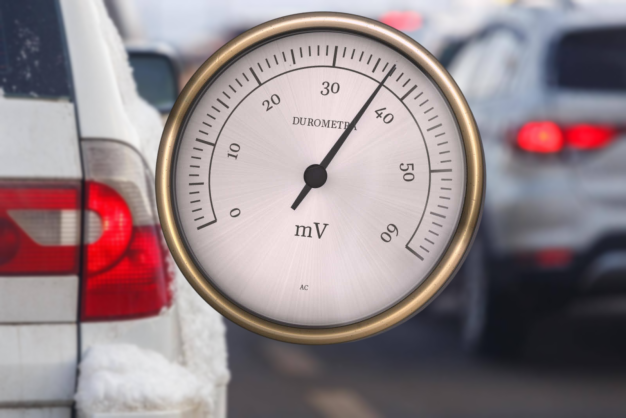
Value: **37** mV
